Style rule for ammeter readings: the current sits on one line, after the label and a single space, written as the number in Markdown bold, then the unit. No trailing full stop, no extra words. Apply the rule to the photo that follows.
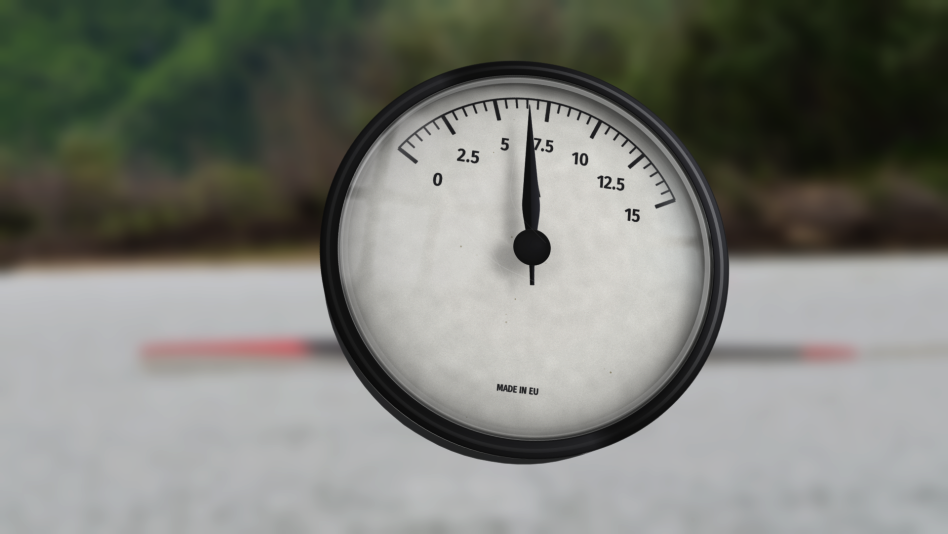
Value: **6.5** A
